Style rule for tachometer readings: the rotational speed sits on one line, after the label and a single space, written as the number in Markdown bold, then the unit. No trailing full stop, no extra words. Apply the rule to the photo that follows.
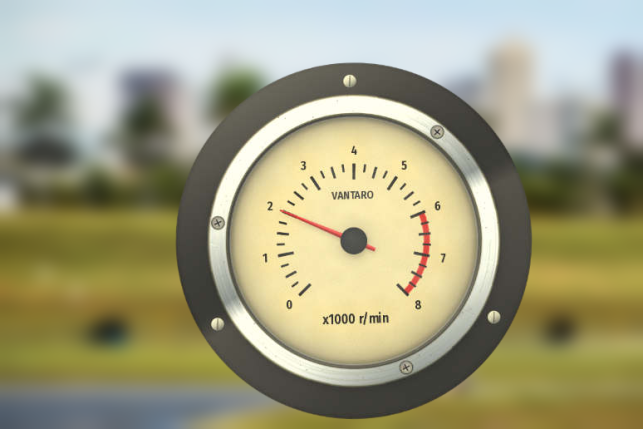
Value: **2000** rpm
